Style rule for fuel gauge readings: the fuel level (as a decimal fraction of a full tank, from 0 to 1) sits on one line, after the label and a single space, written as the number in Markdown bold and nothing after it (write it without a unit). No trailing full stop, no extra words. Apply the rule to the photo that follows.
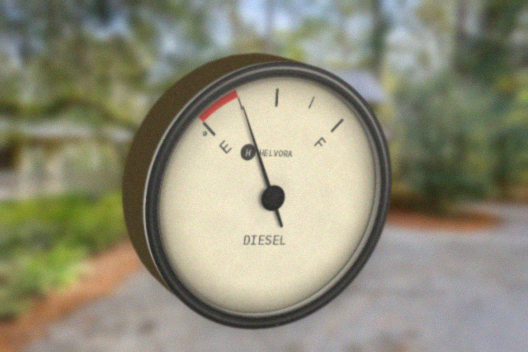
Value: **0.25**
